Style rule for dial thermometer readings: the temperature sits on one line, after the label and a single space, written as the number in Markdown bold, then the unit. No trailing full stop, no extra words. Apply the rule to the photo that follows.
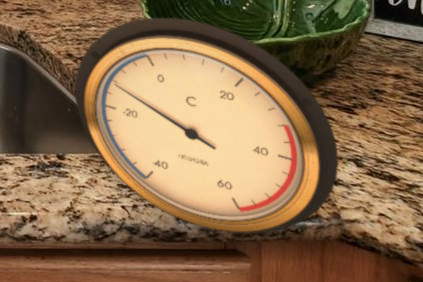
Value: **-12** °C
